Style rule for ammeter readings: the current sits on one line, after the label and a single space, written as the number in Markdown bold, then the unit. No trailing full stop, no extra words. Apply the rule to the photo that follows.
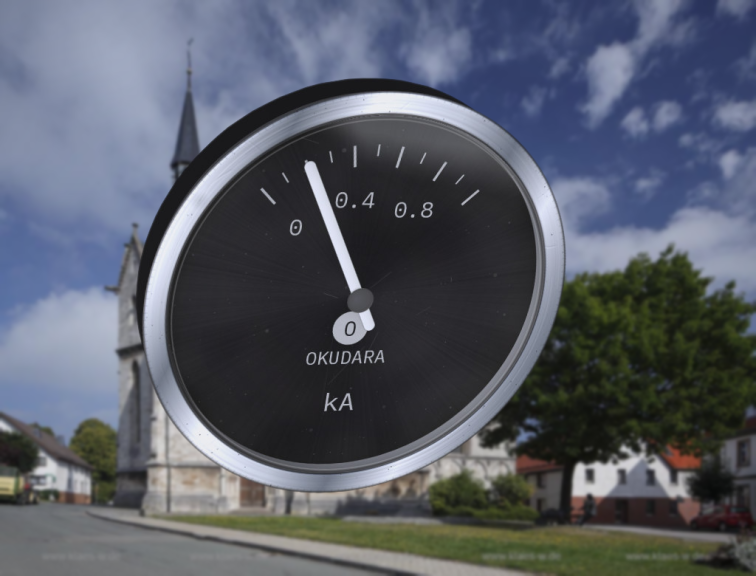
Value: **0.2** kA
